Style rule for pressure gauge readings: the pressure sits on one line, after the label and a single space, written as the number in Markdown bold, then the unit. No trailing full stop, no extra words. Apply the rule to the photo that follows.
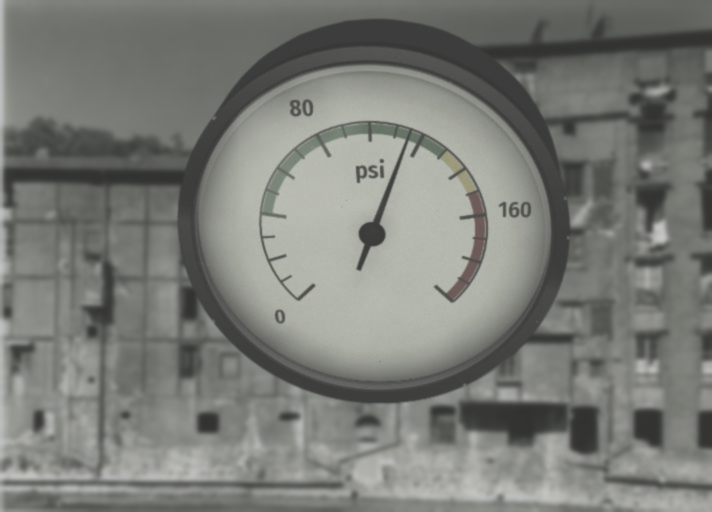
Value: **115** psi
